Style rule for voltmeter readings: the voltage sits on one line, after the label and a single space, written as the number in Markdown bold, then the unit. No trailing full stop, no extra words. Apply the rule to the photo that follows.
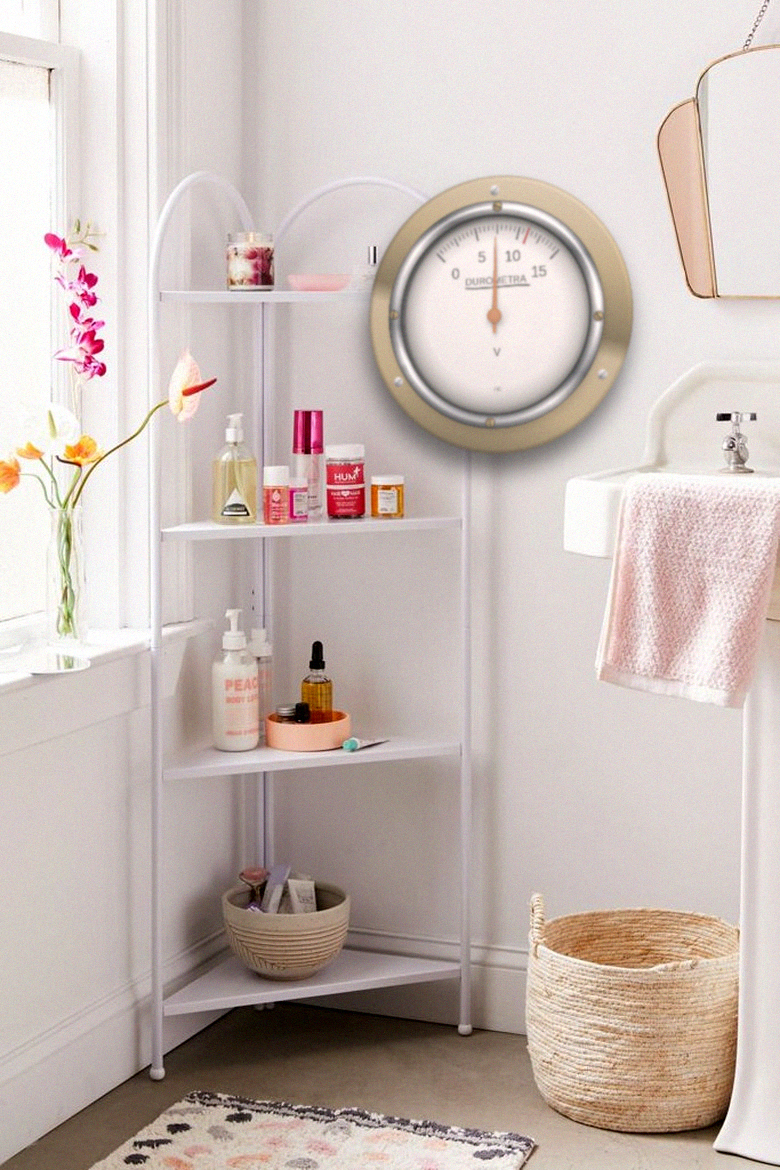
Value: **7.5** V
